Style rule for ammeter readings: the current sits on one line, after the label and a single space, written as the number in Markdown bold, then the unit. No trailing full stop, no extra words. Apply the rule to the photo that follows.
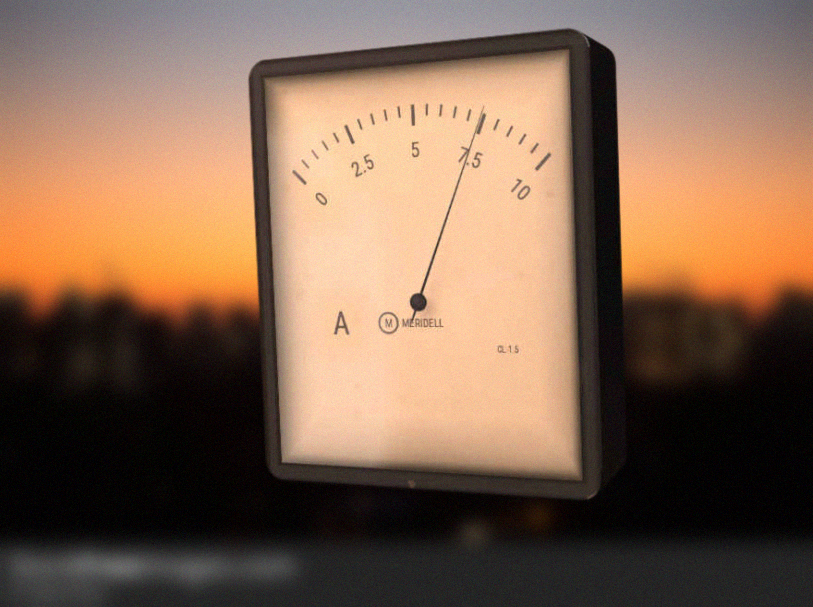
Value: **7.5** A
